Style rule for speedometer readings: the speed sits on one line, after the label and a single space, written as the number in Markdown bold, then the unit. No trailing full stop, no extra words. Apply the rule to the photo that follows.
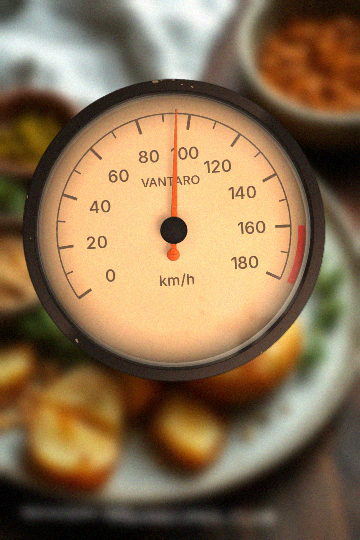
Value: **95** km/h
